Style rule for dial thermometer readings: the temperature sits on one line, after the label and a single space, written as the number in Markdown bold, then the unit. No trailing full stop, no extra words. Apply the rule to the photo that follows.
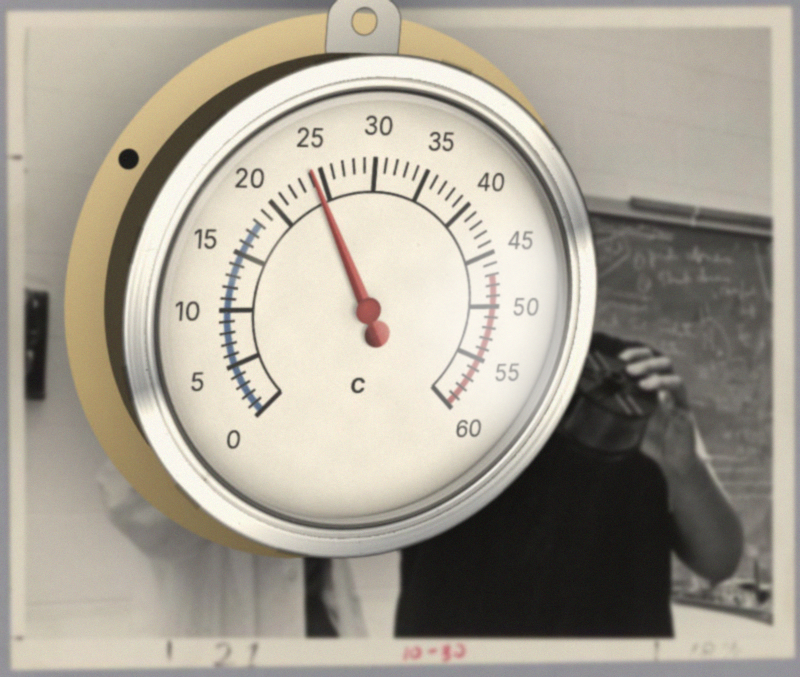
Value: **24** °C
